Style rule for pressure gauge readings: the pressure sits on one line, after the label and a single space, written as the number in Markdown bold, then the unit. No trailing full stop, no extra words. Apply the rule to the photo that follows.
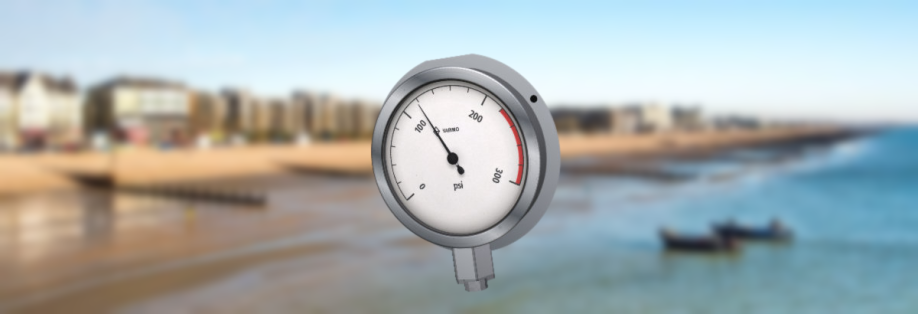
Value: **120** psi
